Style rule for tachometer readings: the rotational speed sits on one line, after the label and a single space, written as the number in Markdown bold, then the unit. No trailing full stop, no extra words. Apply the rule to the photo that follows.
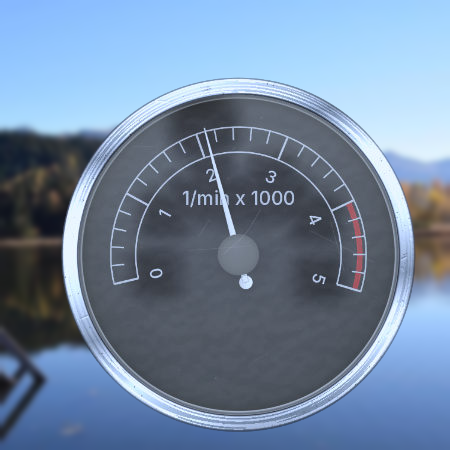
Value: **2100** rpm
